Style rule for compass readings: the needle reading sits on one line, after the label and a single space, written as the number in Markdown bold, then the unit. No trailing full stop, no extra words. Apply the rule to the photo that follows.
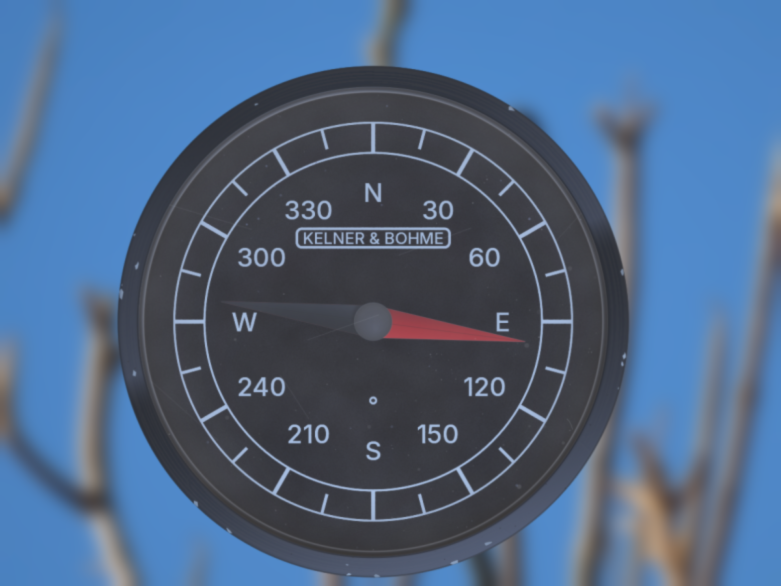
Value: **97.5** °
